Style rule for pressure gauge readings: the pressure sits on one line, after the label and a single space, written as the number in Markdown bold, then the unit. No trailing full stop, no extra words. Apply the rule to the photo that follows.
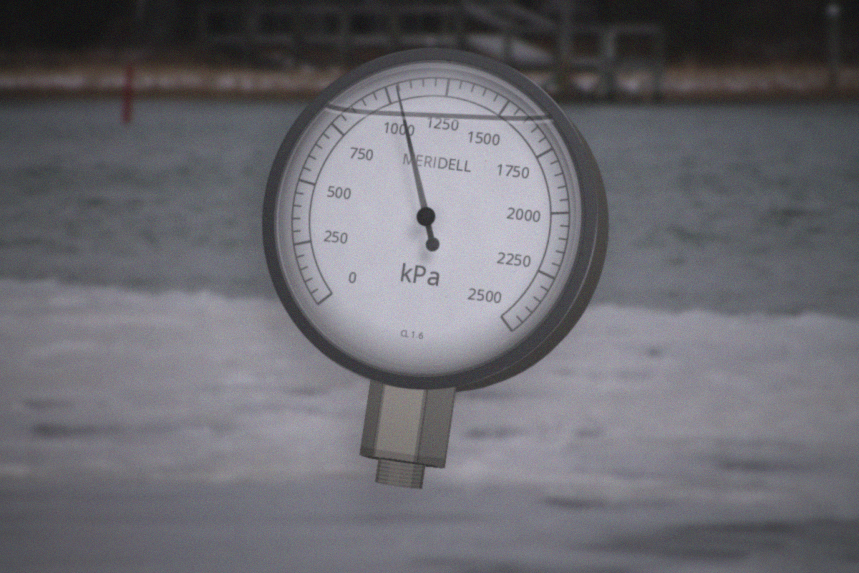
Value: **1050** kPa
